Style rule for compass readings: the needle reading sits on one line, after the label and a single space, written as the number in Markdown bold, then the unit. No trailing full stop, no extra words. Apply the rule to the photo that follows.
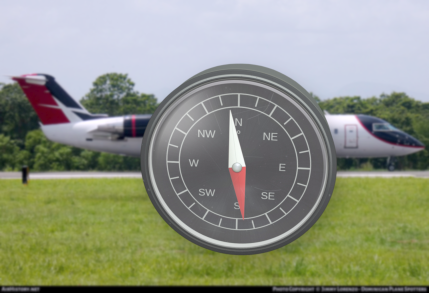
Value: **172.5** °
